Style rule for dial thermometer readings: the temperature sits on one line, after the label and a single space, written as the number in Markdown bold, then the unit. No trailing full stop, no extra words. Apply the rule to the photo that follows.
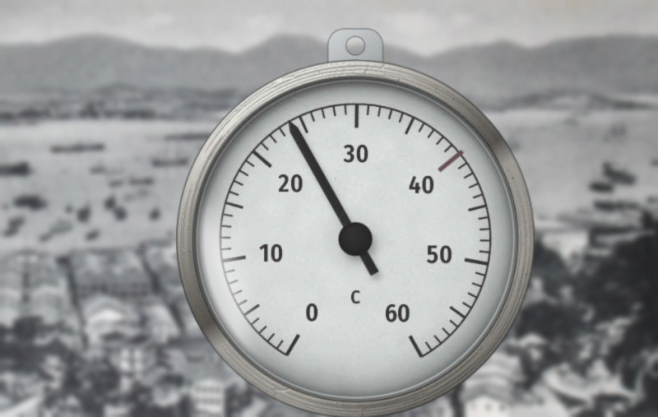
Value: **24** °C
